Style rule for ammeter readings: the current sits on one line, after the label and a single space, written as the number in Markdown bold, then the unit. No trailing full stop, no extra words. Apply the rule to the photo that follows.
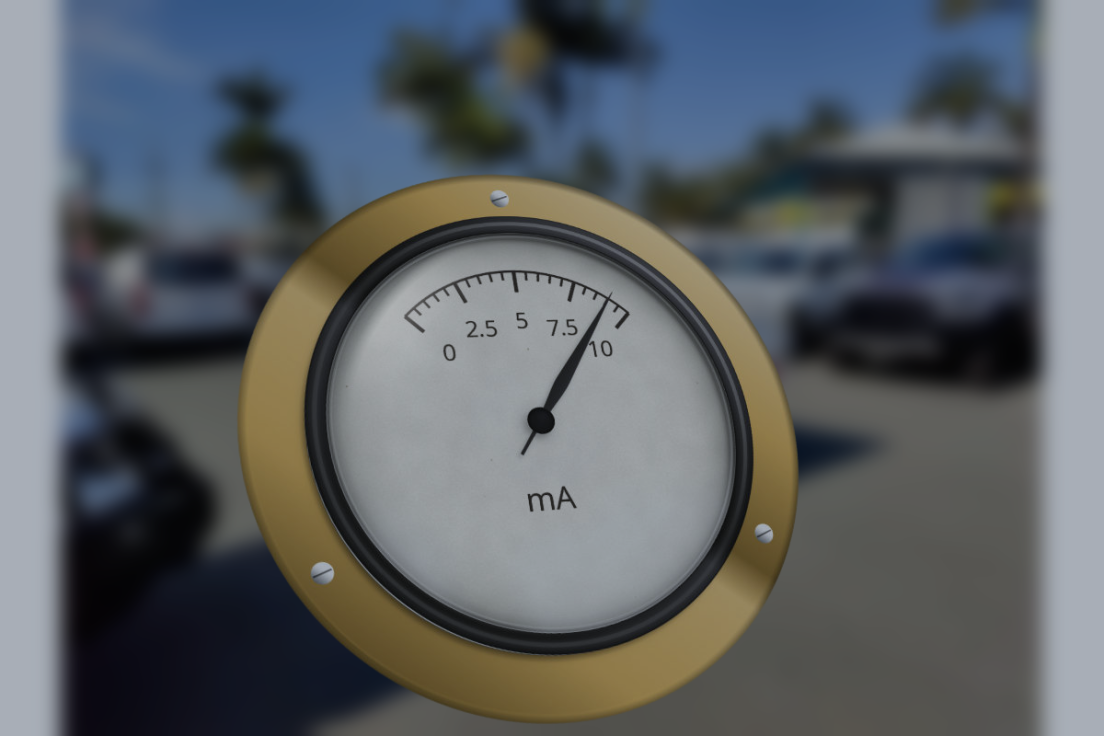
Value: **9** mA
